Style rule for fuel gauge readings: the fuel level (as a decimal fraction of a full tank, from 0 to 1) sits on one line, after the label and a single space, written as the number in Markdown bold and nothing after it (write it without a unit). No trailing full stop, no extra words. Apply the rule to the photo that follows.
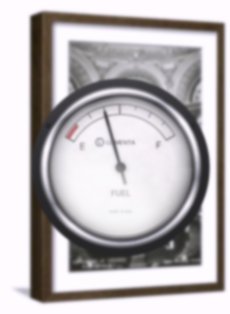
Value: **0.375**
